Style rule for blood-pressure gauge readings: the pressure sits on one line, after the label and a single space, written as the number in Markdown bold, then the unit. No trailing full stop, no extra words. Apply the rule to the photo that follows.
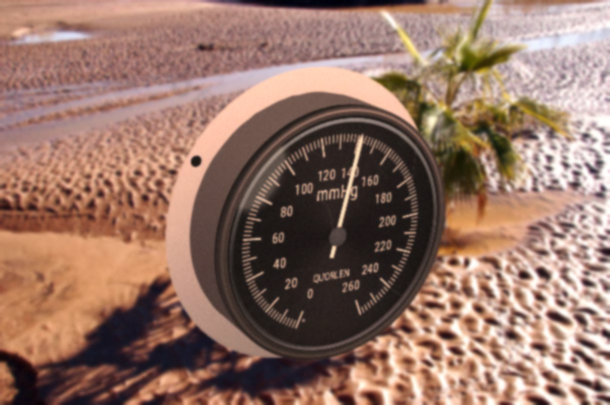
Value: **140** mmHg
